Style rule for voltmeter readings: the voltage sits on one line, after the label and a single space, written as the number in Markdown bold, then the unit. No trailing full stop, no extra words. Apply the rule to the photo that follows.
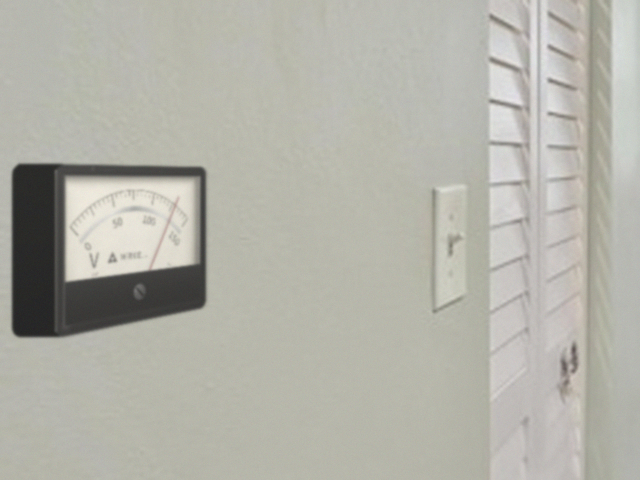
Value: **125** V
